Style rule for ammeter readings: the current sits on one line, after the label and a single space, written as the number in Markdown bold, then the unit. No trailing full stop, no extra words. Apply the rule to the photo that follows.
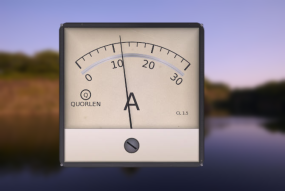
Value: **12** A
